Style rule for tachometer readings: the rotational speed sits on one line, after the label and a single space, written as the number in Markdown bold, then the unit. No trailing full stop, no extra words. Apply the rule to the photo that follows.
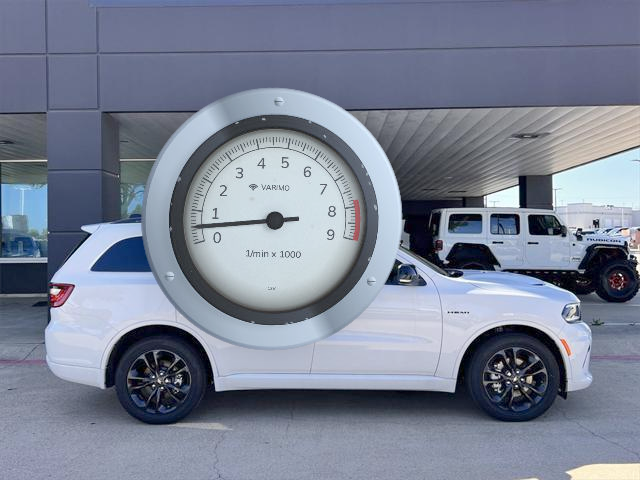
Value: **500** rpm
